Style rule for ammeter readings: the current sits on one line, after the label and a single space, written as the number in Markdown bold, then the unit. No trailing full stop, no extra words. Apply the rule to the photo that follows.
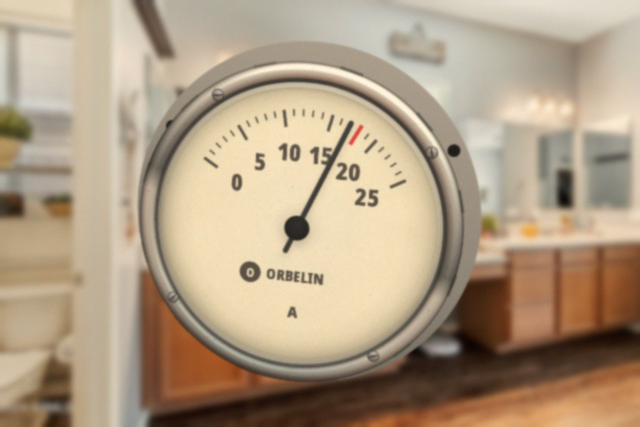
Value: **17** A
